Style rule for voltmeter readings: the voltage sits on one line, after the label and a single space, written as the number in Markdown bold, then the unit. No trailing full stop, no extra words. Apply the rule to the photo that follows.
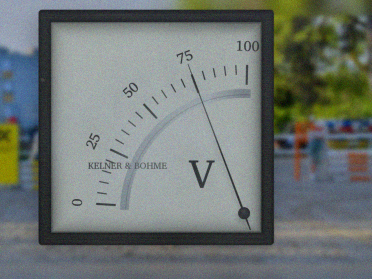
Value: **75** V
